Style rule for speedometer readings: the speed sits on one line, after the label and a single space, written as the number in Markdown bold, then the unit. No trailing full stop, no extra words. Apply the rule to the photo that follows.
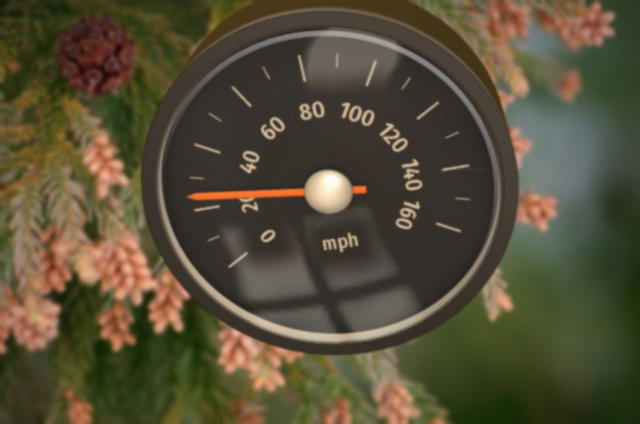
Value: **25** mph
